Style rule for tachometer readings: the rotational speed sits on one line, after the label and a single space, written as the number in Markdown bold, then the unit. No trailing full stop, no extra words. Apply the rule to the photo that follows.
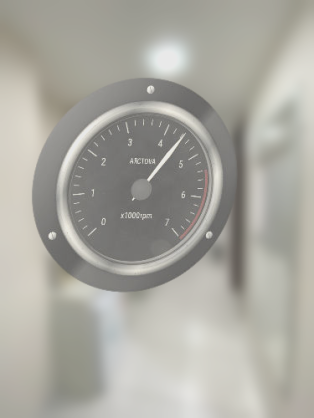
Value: **4400** rpm
